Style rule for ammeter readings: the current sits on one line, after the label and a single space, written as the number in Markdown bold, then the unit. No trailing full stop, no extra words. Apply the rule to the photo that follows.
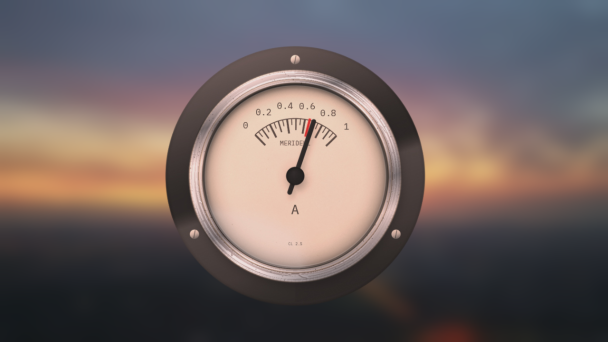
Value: **0.7** A
